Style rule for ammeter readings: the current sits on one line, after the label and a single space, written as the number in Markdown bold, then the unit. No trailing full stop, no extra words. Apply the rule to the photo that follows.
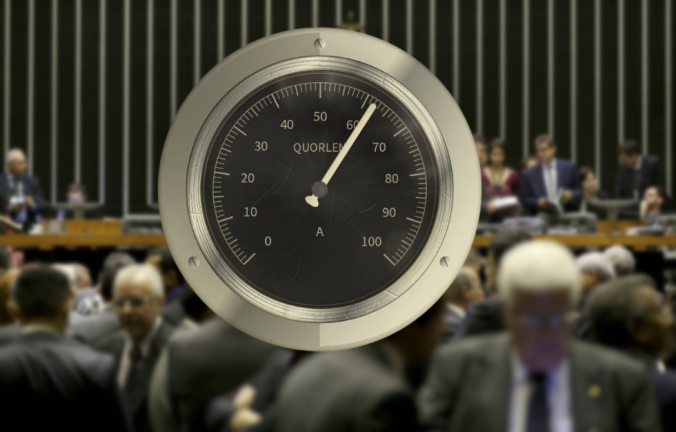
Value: **62** A
